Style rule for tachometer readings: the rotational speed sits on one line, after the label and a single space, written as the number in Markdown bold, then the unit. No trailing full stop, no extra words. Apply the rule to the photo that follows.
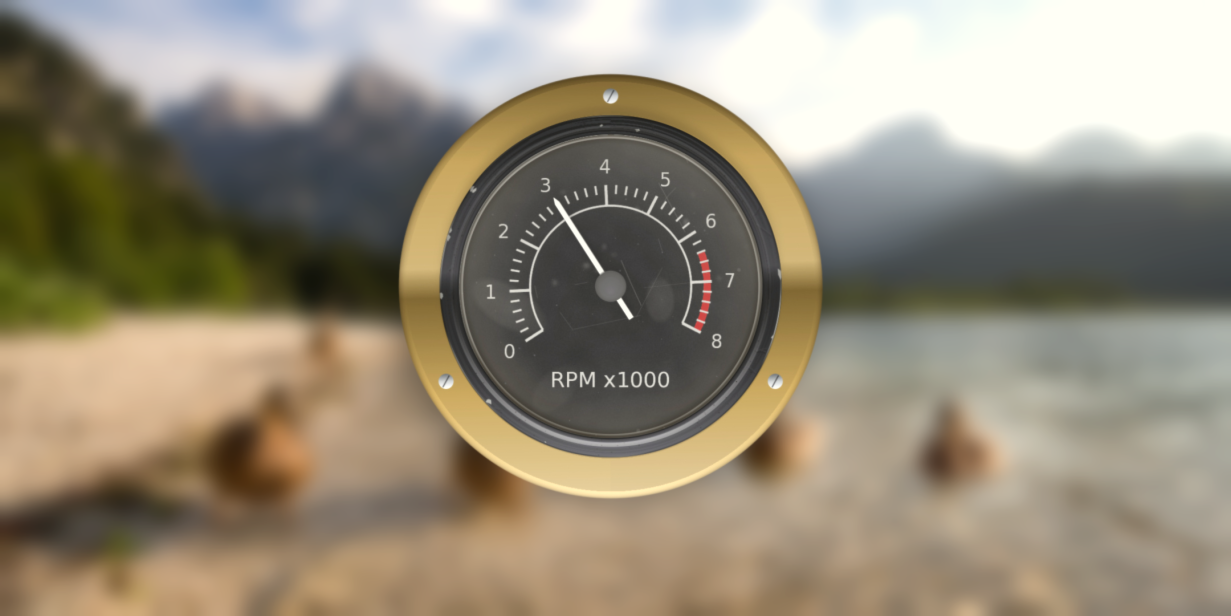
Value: **3000** rpm
